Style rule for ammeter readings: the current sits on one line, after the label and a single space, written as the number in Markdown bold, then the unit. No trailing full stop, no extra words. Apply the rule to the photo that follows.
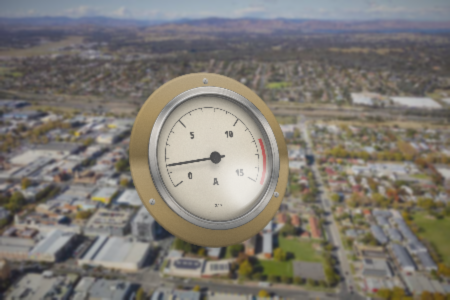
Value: **1.5** A
